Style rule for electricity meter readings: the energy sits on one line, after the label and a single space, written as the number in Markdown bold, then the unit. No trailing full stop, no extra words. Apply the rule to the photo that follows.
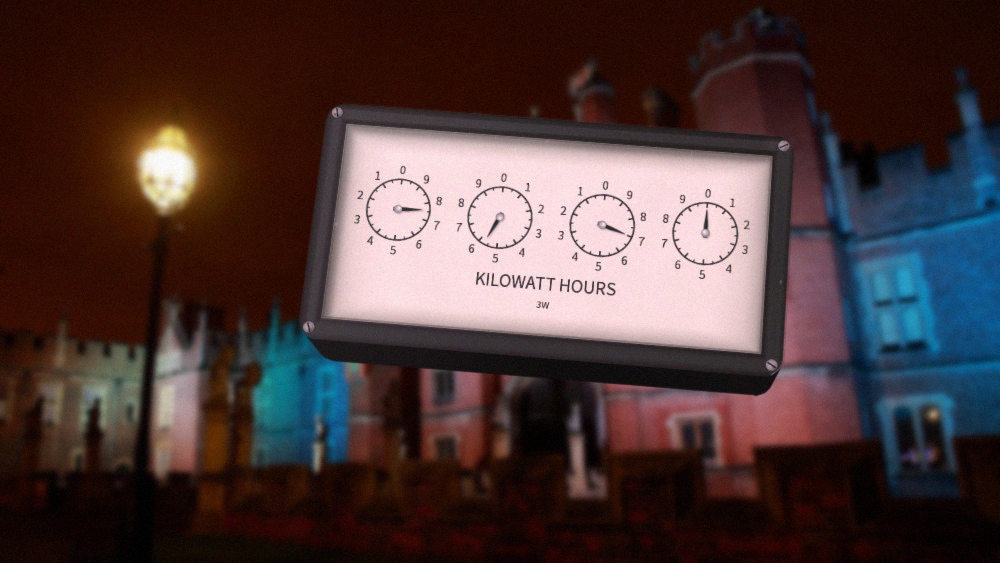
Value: **7570** kWh
